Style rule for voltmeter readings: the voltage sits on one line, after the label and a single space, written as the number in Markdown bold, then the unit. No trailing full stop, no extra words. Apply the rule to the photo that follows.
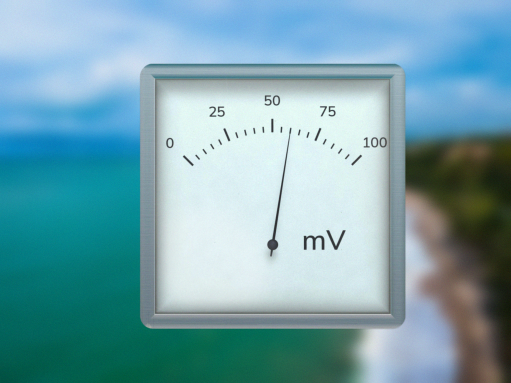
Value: **60** mV
